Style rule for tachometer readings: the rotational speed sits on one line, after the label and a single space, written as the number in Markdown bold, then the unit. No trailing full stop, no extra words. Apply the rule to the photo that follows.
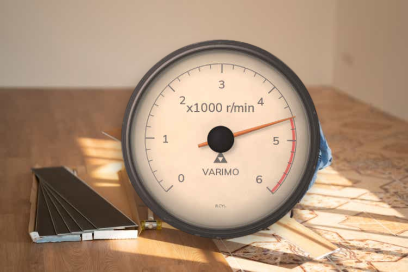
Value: **4600** rpm
